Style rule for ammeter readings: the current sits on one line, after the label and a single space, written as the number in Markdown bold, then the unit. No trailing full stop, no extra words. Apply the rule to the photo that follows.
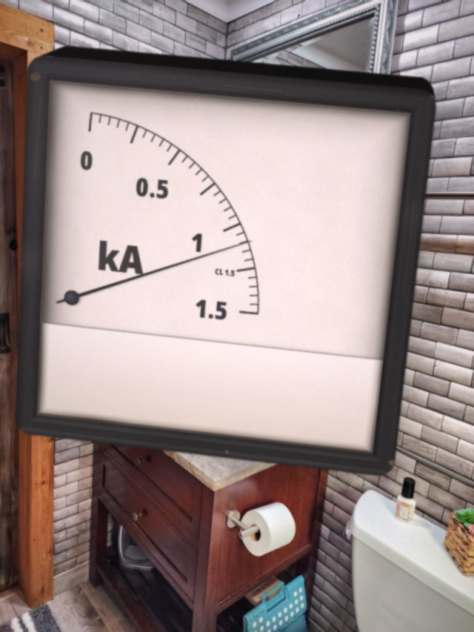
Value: **1.1** kA
